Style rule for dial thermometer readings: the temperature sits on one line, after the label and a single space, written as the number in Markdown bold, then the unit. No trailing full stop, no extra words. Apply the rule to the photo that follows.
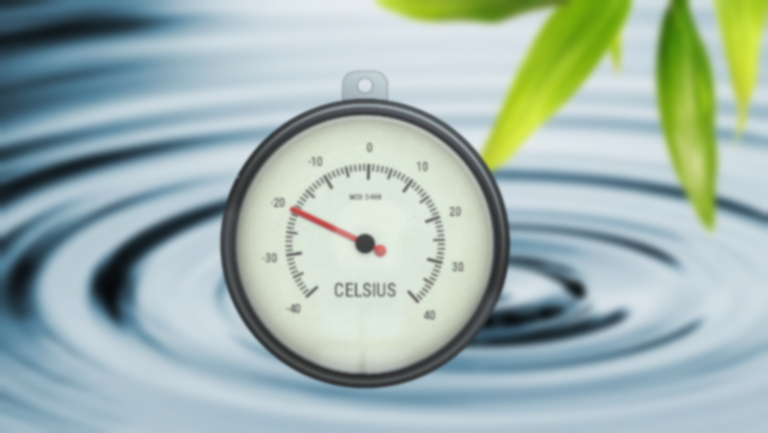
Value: **-20** °C
